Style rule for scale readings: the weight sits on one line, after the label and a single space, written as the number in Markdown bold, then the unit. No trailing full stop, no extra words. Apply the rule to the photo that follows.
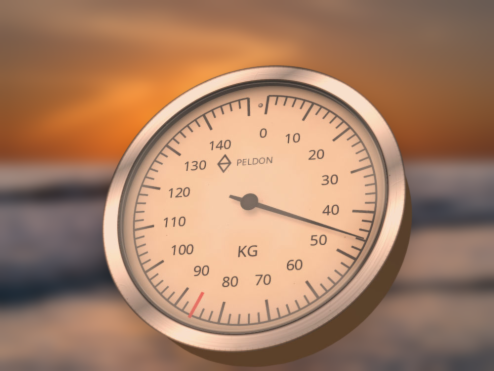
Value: **46** kg
